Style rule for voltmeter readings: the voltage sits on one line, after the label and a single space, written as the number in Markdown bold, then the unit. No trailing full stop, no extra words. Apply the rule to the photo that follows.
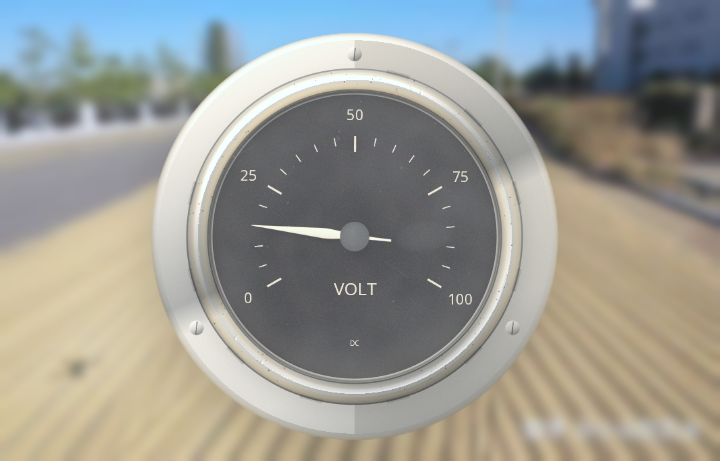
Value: **15** V
